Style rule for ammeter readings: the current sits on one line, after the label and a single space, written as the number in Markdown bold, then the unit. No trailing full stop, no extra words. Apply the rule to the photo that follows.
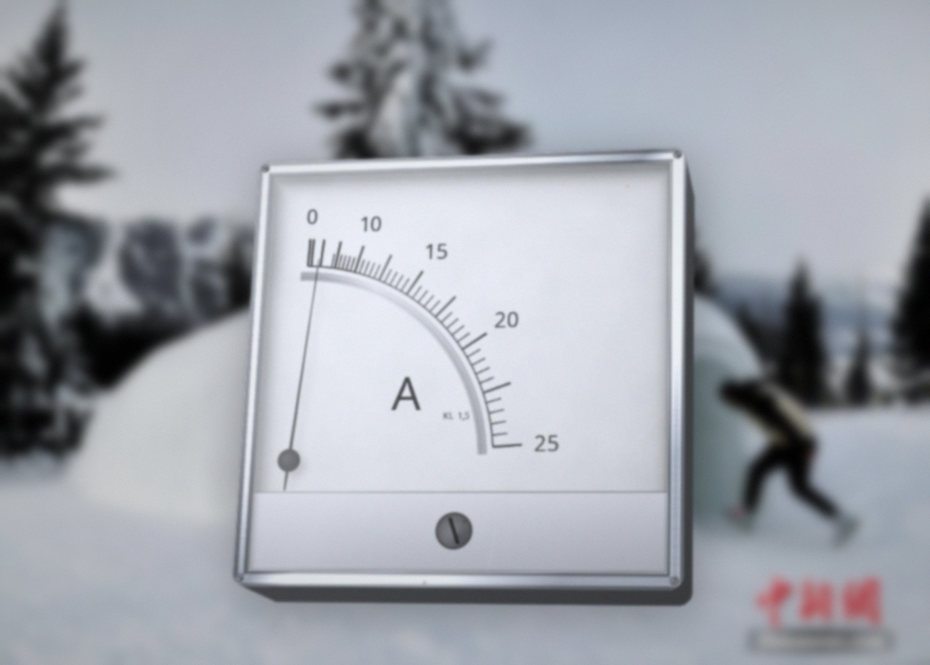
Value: **5** A
